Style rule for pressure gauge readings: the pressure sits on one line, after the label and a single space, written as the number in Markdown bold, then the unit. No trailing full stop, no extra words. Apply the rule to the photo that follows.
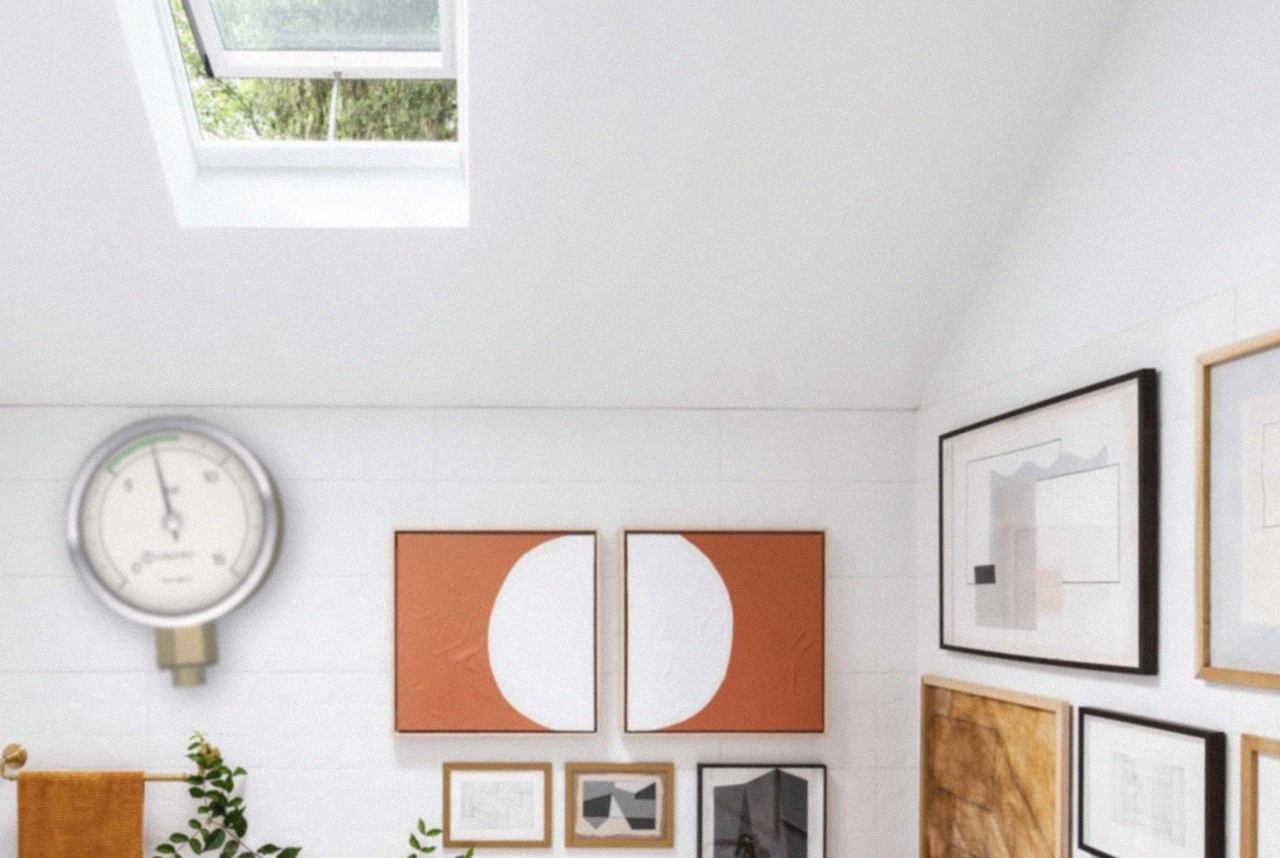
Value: **7** psi
